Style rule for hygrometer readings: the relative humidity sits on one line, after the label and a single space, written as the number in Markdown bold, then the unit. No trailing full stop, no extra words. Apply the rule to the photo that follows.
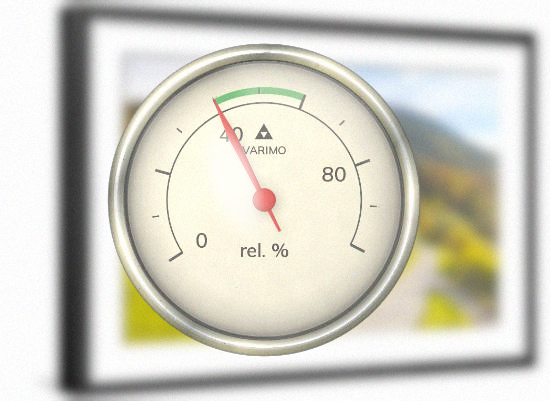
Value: **40** %
